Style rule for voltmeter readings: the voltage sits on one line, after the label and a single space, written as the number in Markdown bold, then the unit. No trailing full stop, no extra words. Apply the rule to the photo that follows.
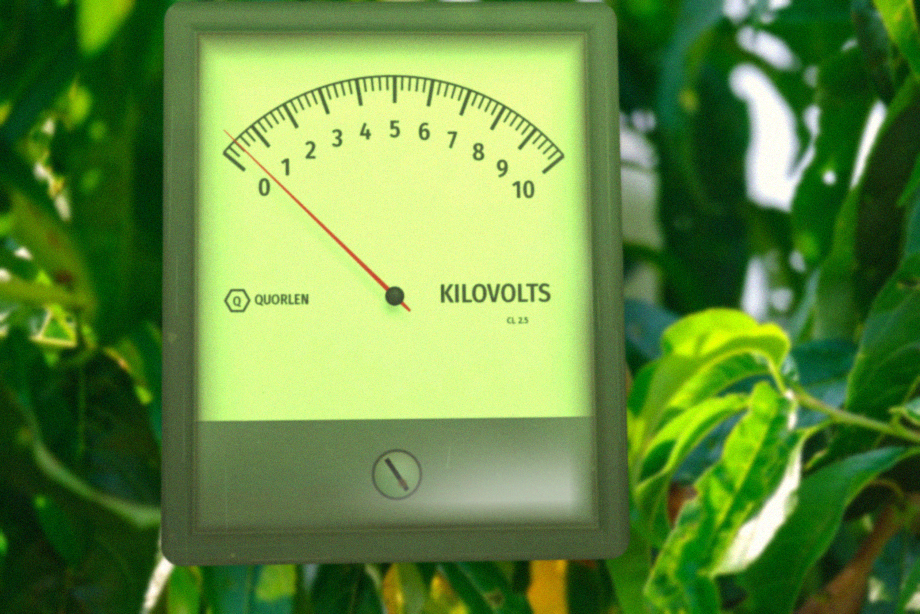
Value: **0.4** kV
